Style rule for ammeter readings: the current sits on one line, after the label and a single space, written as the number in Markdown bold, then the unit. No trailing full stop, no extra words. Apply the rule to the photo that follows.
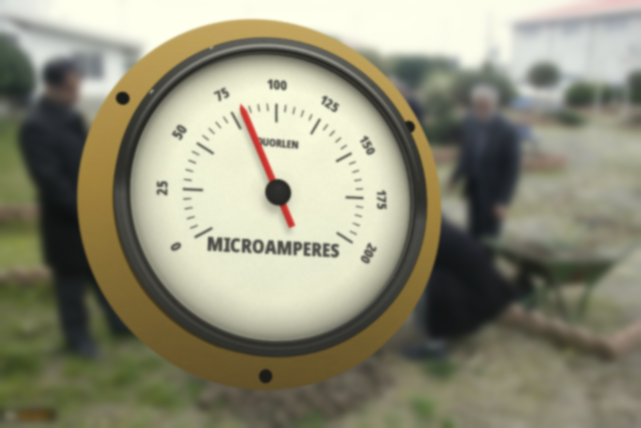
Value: **80** µA
